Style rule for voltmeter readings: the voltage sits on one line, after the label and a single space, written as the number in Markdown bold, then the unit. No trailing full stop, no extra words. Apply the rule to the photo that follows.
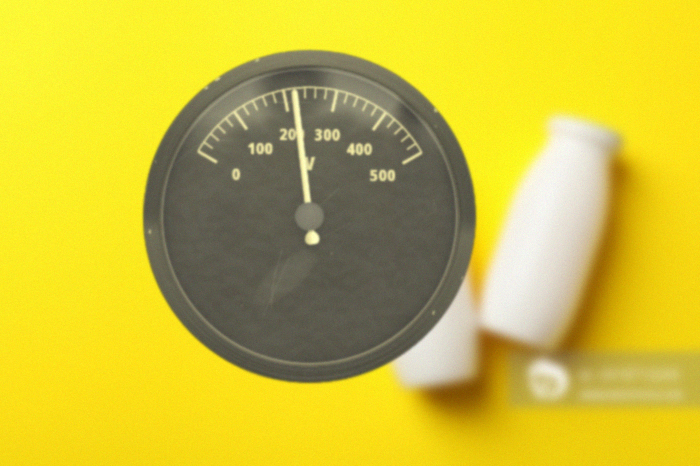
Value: **220** V
